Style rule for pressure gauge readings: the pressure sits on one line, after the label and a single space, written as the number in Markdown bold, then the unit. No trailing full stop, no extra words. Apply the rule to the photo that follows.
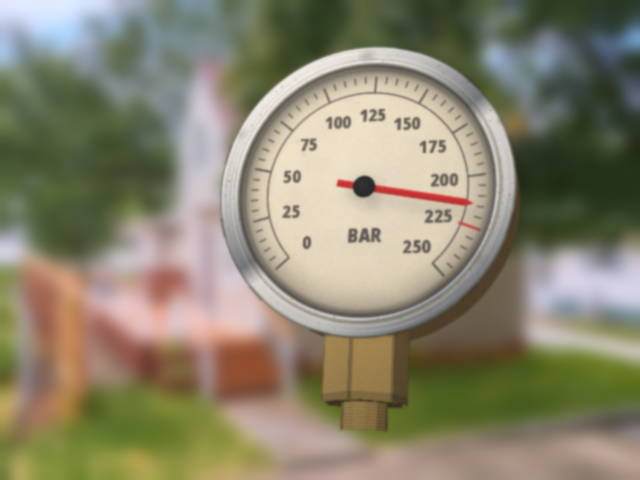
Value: **215** bar
